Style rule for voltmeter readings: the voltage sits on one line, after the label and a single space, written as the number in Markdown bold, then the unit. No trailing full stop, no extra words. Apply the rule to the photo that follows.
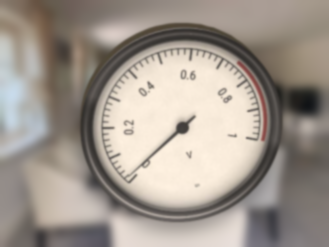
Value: **0.02** V
